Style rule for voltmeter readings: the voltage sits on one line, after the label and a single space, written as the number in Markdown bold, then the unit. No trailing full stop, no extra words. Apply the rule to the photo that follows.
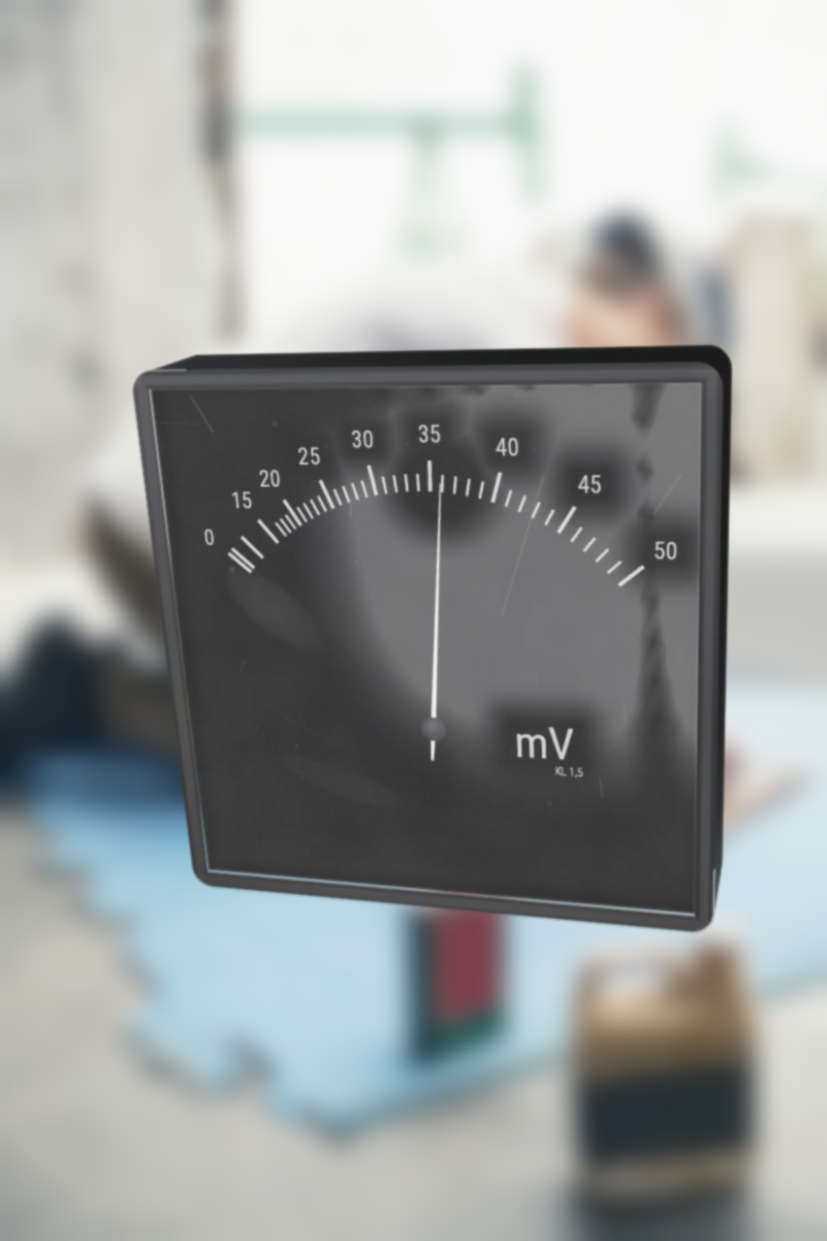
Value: **36** mV
